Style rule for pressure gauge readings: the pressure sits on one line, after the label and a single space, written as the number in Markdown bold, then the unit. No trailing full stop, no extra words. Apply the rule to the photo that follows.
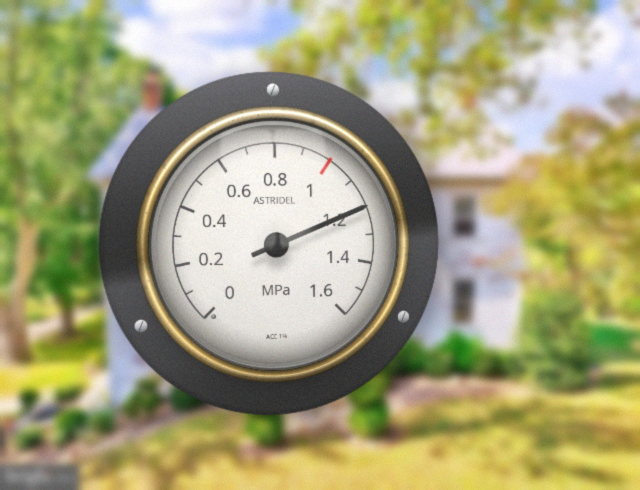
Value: **1.2** MPa
